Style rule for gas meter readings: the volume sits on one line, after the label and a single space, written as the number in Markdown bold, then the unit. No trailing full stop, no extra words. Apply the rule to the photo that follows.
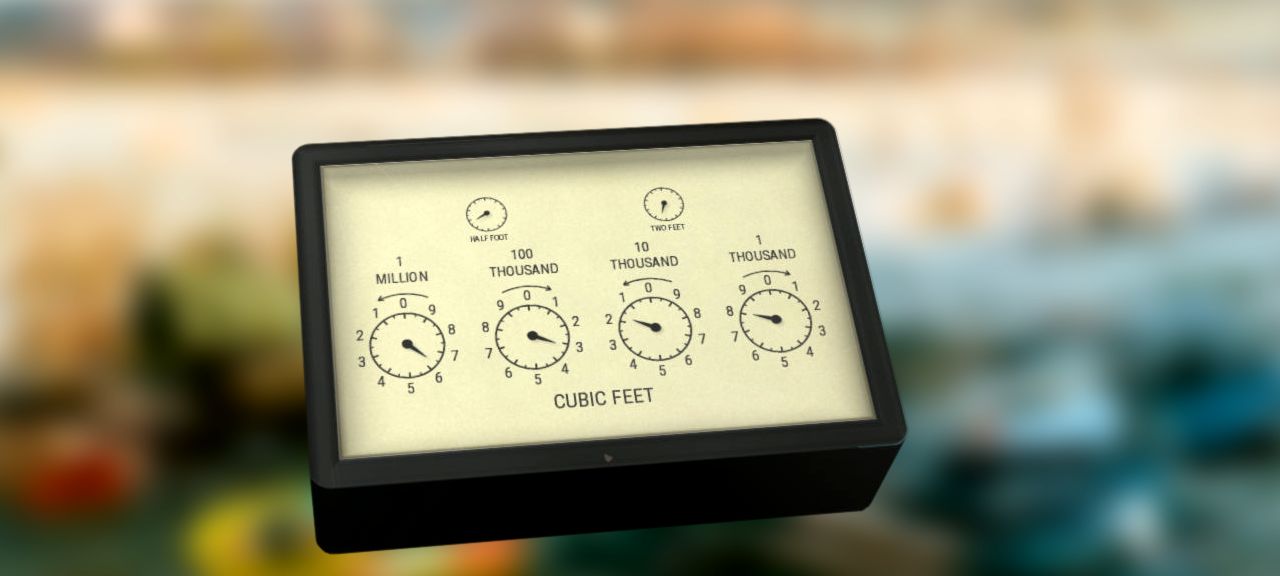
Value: **631800** ft³
